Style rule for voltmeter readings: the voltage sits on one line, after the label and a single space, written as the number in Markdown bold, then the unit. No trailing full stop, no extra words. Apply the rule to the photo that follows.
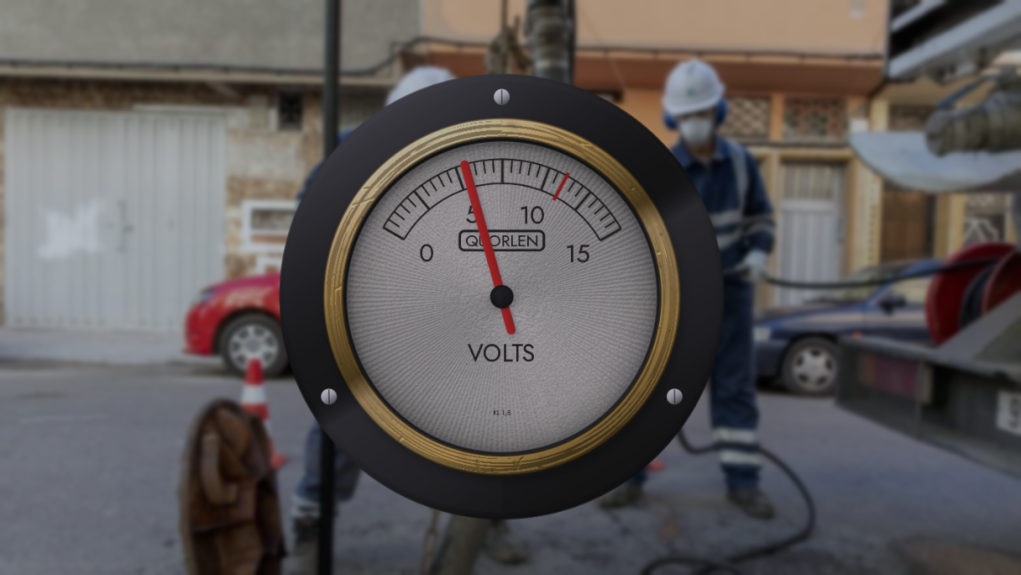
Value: **5.5** V
